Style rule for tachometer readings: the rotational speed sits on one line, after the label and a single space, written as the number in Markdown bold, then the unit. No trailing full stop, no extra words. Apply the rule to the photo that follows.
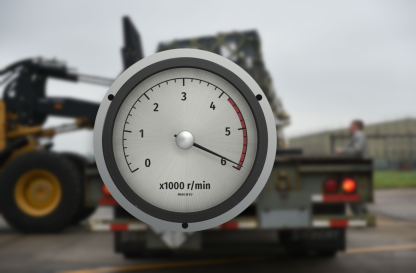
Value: **5900** rpm
